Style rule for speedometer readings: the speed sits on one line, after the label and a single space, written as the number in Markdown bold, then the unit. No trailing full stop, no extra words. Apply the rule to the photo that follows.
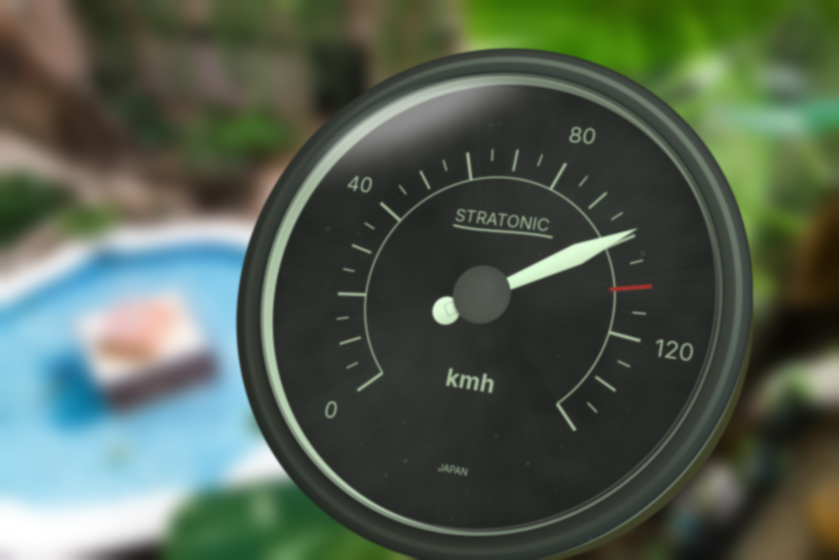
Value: **100** km/h
